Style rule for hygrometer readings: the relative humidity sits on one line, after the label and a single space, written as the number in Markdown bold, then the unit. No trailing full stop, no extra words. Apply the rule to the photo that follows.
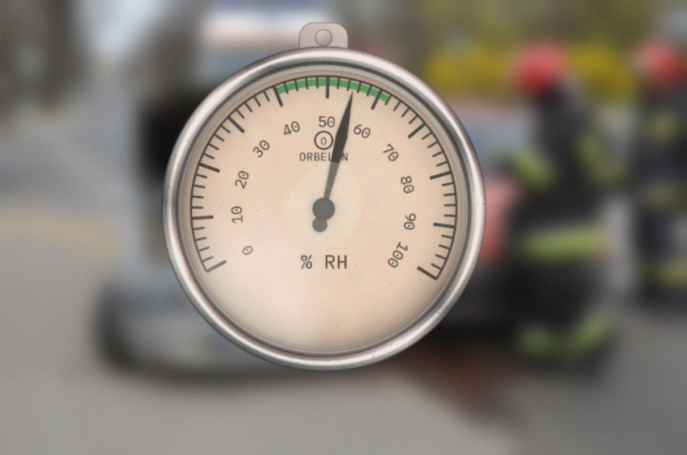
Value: **55** %
